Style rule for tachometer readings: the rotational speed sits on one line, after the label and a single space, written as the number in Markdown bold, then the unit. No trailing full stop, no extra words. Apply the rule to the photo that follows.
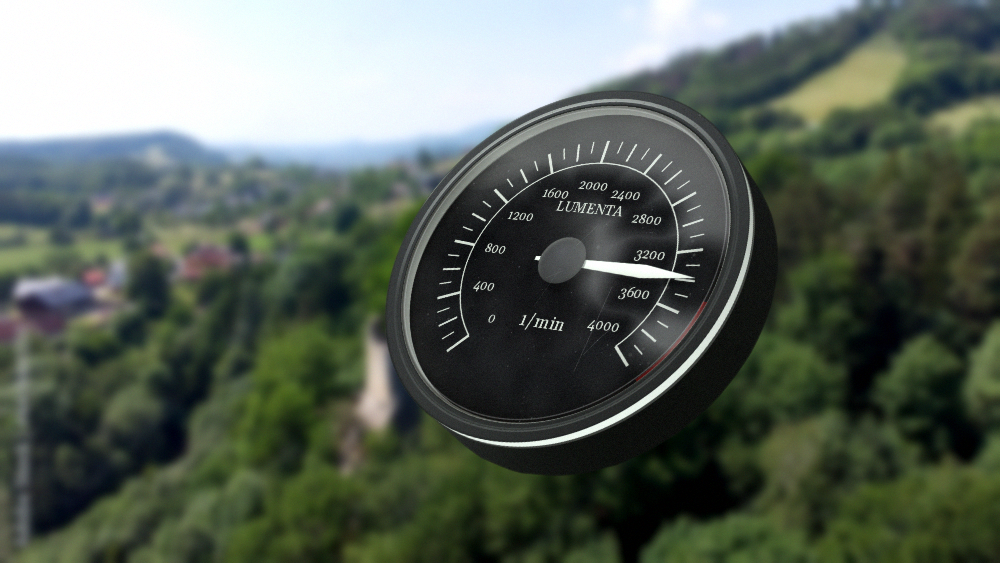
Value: **3400** rpm
